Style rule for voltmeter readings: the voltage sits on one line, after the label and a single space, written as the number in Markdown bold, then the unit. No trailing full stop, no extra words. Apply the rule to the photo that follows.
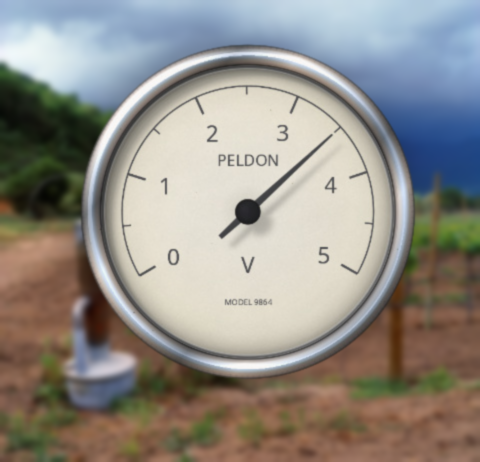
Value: **3.5** V
